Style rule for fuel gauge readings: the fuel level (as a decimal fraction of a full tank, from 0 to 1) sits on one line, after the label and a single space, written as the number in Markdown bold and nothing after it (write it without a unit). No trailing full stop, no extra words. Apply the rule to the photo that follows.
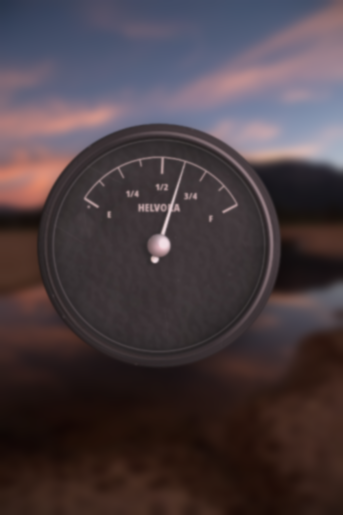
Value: **0.625**
